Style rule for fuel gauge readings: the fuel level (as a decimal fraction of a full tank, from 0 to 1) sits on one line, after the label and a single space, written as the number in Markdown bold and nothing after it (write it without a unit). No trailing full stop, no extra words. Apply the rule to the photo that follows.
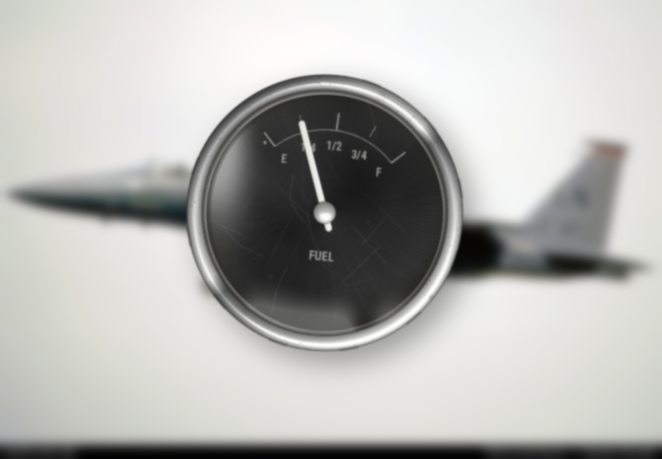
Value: **0.25**
